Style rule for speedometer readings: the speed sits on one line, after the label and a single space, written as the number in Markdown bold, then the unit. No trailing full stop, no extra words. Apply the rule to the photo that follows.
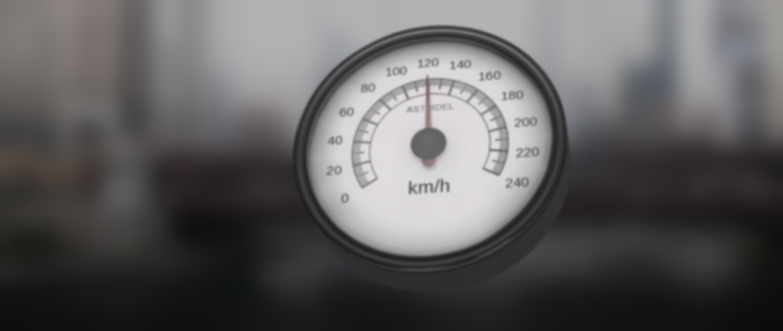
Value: **120** km/h
